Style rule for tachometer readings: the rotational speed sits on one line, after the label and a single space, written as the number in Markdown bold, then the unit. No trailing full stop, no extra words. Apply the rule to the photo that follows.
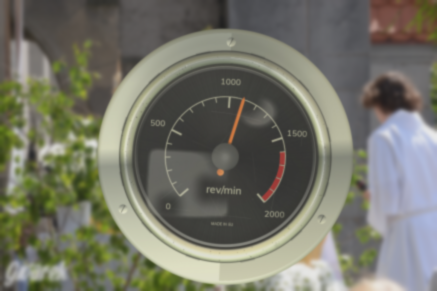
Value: **1100** rpm
